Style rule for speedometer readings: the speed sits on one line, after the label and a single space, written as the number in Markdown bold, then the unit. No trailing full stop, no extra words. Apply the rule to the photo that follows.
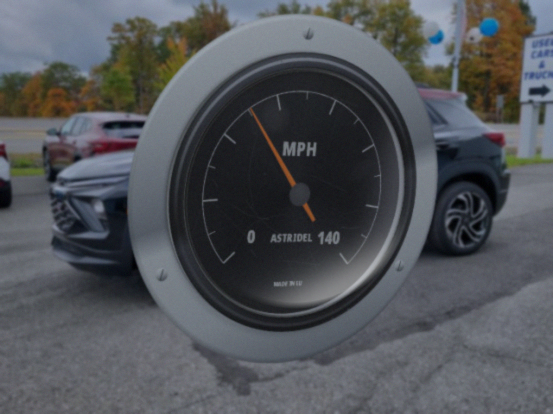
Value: **50** mph
